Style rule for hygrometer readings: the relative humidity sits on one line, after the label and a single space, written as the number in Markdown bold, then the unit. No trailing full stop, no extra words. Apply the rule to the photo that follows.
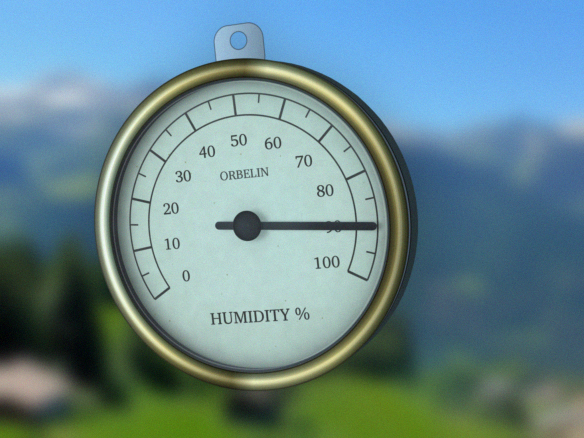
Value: **90** %
